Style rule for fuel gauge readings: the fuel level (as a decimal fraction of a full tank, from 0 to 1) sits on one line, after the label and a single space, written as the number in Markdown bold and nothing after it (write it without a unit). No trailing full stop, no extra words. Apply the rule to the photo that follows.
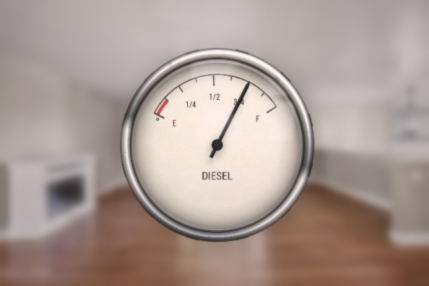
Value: **0.75**
